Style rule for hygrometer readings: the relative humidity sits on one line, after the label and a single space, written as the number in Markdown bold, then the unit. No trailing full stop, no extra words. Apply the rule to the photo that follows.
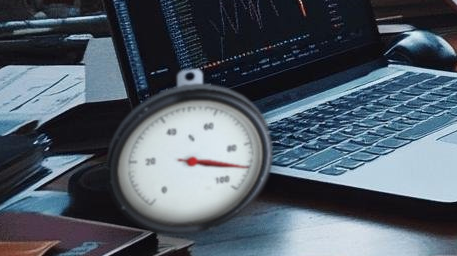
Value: **90** %
